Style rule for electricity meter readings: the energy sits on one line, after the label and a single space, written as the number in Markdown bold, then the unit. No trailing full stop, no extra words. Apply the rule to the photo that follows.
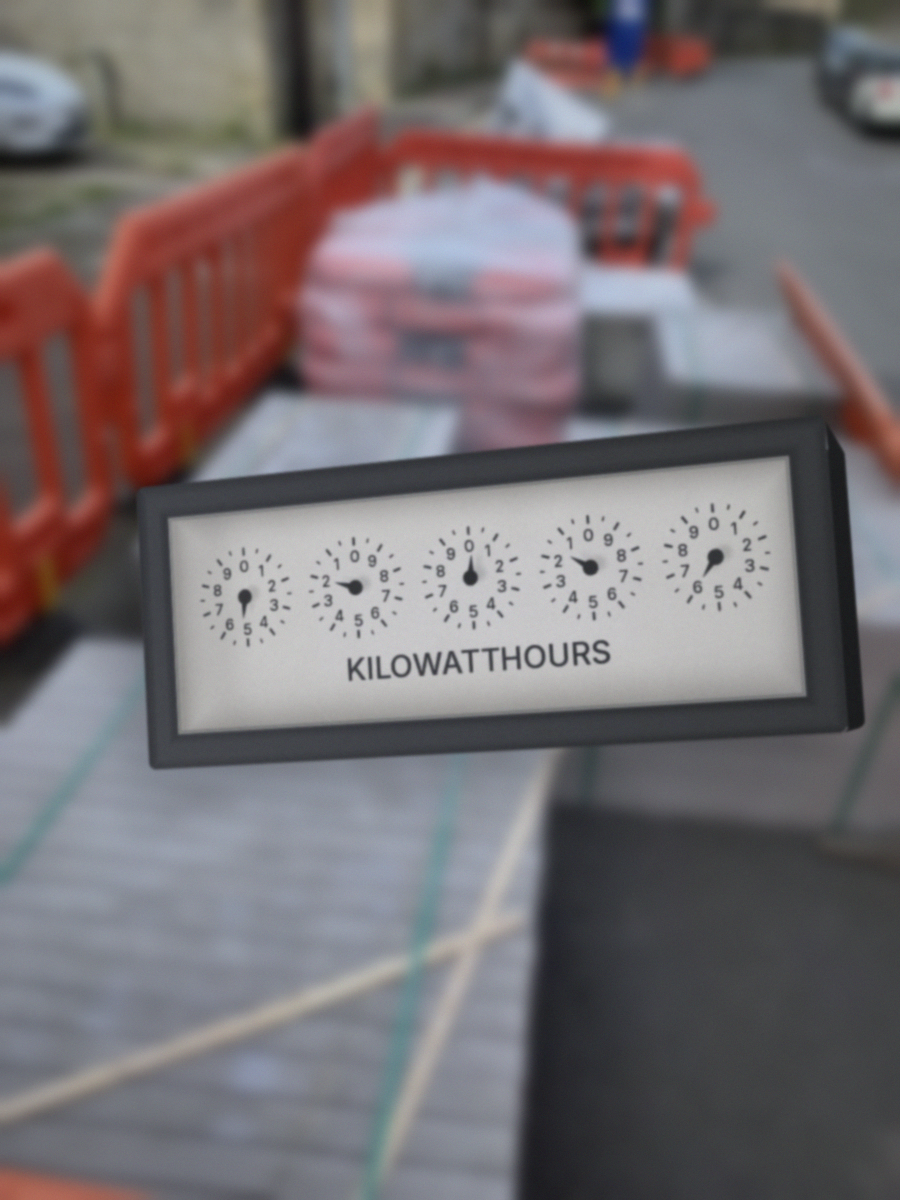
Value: **52016** kWh
